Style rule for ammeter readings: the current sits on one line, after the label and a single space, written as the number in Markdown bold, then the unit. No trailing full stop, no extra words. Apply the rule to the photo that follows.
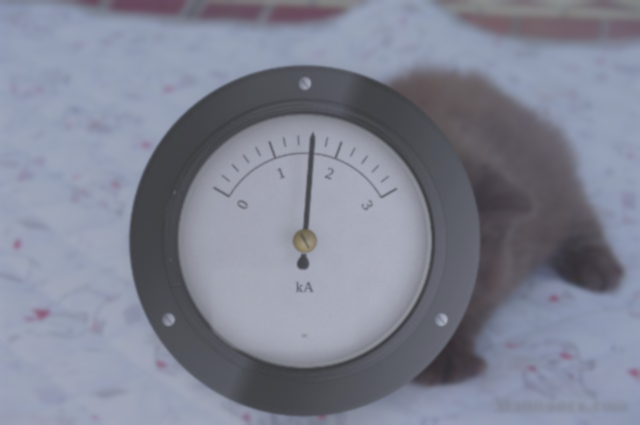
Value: **1.6** kA
